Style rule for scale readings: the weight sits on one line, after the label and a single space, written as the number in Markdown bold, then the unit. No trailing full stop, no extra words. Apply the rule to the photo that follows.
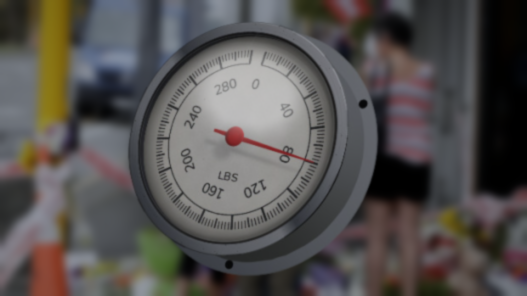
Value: **80** lb
